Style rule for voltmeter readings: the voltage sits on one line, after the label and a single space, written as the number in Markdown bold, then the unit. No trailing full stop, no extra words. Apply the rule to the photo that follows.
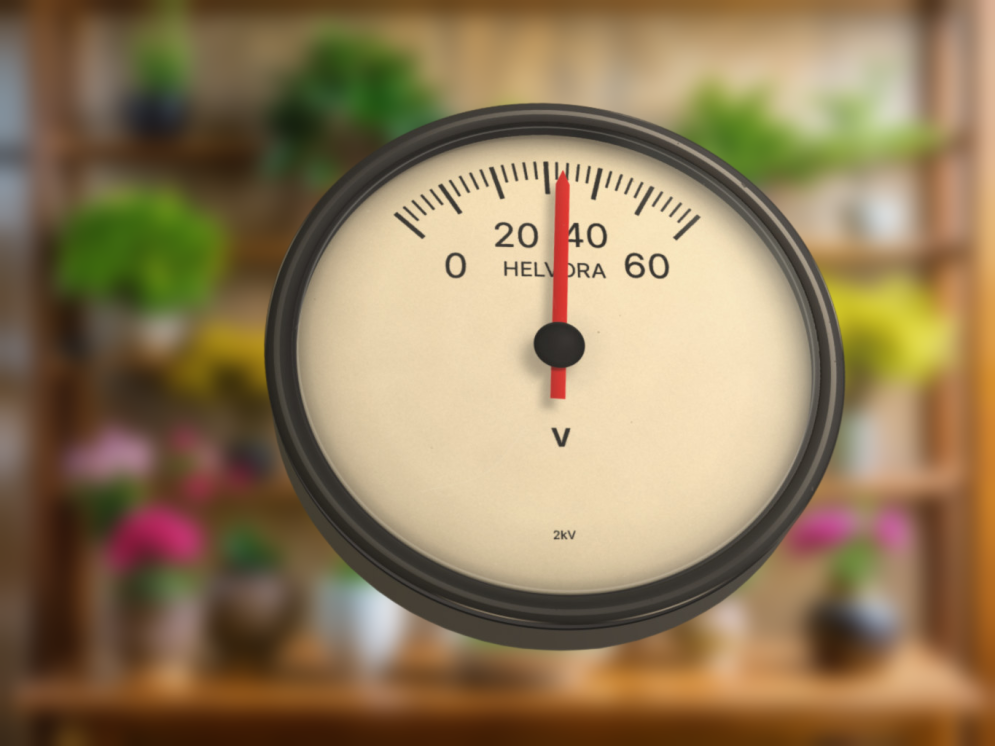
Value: **33** V
